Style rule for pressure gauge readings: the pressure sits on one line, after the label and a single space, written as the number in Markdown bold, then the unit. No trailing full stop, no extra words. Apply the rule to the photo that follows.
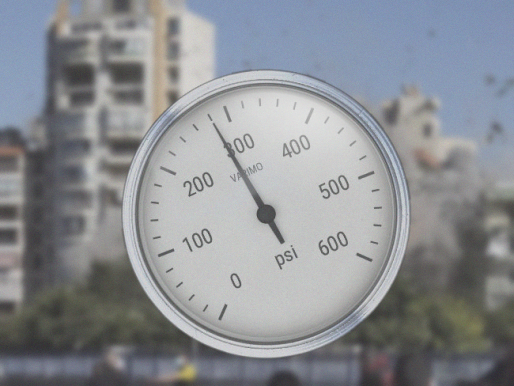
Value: **280** psi
